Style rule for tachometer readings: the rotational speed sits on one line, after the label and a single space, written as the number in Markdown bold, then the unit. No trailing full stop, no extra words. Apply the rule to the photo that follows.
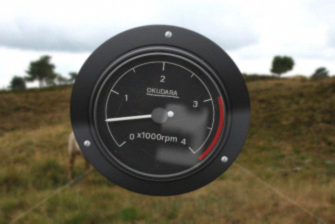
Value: **500** rpm
